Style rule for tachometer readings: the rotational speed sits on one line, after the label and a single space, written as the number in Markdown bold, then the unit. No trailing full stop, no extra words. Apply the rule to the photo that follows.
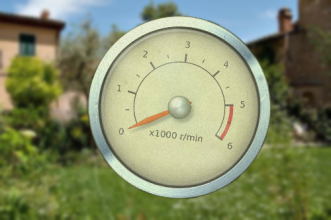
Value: **0** rpm
